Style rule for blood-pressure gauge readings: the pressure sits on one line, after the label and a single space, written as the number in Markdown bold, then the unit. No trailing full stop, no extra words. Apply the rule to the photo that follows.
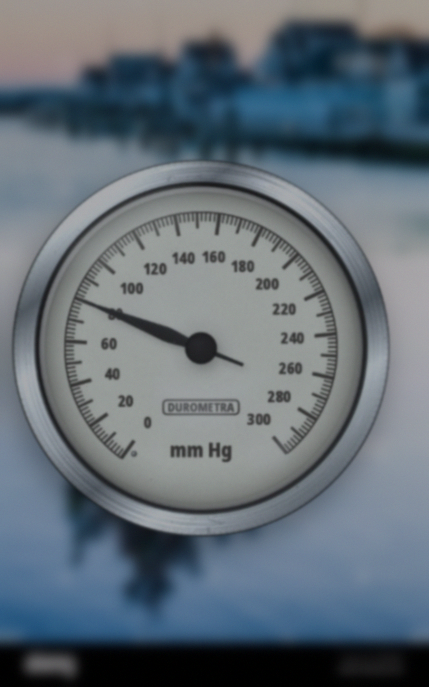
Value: **80** mmHg
